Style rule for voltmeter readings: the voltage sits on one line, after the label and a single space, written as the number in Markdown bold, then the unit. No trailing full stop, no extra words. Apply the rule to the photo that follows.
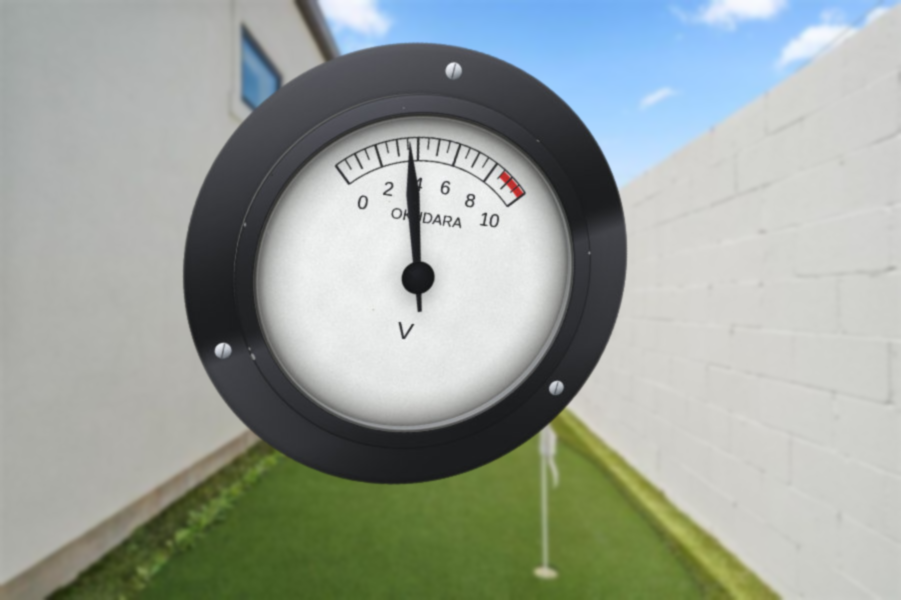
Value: **3.5** V
